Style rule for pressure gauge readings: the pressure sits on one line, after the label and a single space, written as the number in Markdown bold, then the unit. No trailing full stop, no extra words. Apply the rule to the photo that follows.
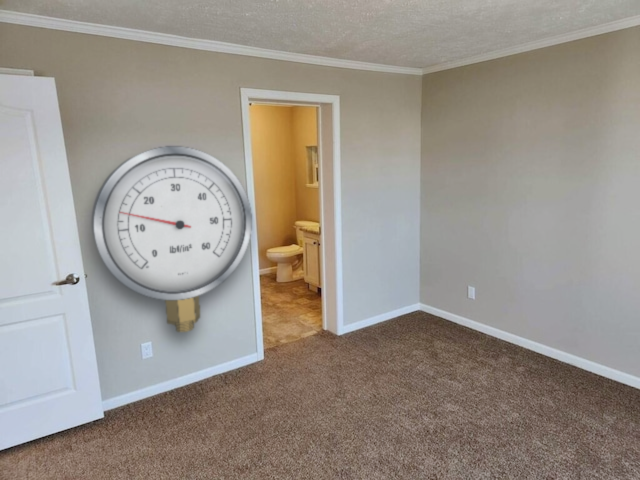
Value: **14** psi
